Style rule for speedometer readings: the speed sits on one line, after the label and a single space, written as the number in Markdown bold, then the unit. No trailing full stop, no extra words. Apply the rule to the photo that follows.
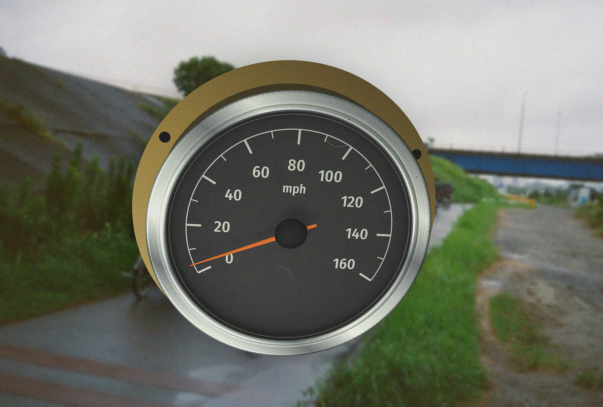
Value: **5** mph
